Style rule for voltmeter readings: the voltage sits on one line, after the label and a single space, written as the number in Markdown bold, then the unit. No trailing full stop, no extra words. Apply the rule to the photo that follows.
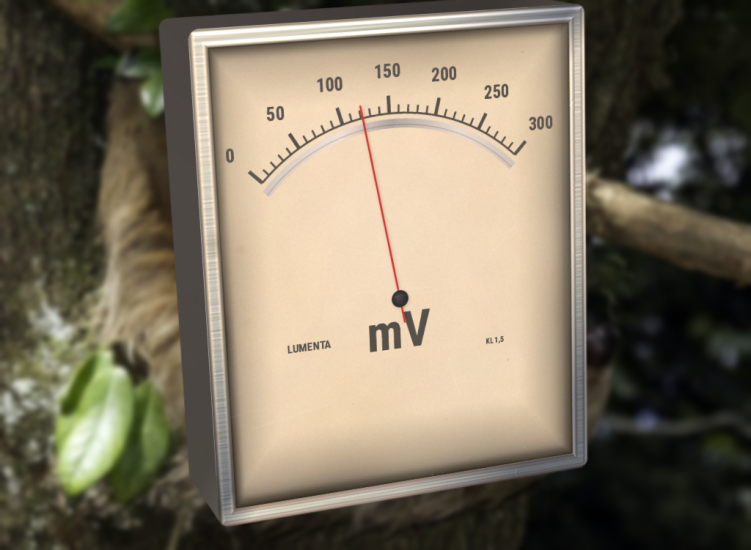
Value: **120** mV
